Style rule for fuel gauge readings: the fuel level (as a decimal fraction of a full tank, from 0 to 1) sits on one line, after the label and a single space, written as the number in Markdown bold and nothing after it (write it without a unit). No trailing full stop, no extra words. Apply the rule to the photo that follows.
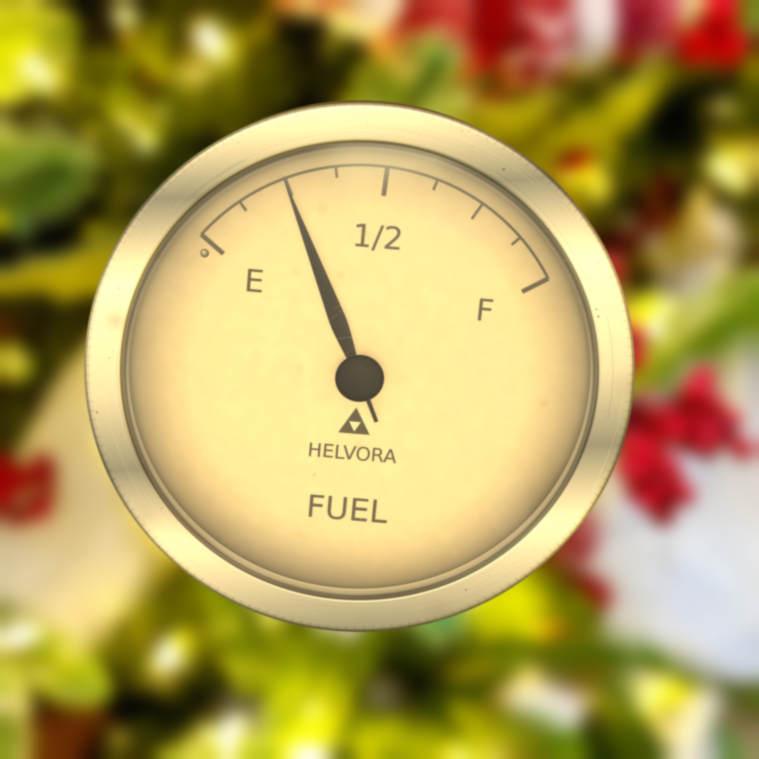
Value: **0.25**
